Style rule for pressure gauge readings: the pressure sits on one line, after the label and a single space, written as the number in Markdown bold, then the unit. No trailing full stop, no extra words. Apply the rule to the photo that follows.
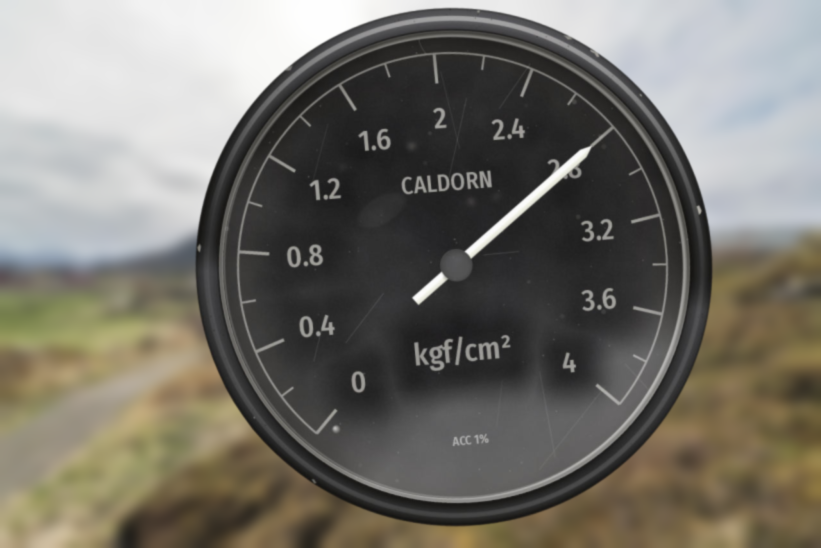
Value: **2.8** kg/cm²
